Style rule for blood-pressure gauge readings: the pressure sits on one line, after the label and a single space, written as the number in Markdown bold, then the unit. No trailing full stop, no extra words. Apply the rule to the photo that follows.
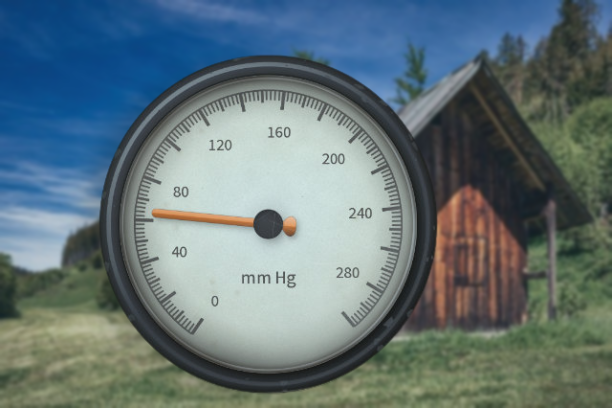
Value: **64** mmHg
